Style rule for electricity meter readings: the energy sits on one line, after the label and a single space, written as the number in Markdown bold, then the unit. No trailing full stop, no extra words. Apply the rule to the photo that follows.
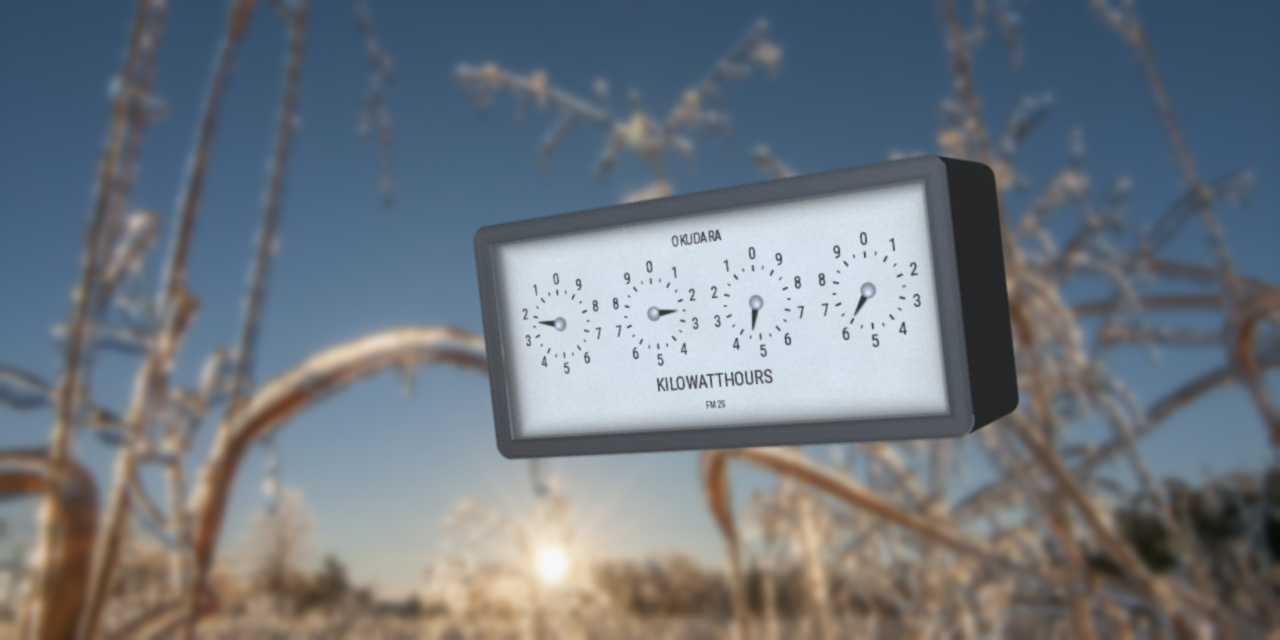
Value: **2246** kWh
